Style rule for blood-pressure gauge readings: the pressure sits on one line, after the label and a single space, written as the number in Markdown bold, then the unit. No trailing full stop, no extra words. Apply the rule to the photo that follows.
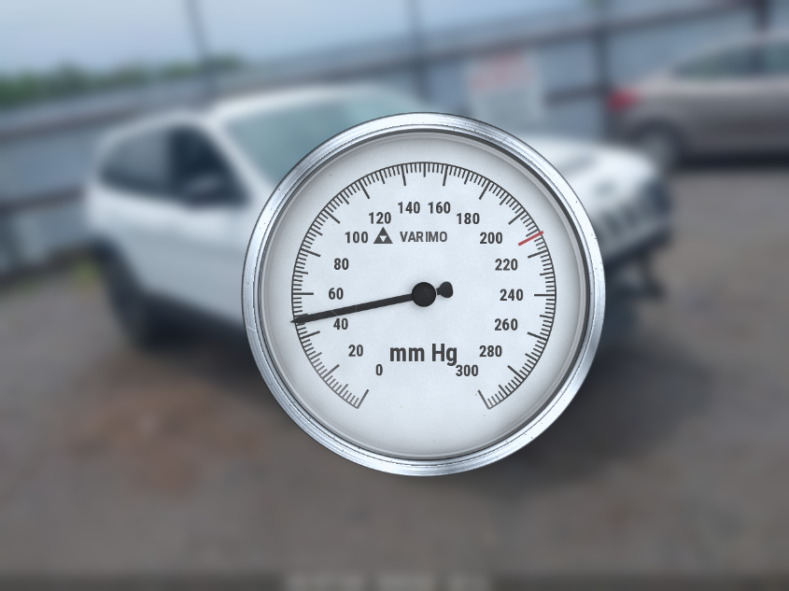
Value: **48** mmHg
